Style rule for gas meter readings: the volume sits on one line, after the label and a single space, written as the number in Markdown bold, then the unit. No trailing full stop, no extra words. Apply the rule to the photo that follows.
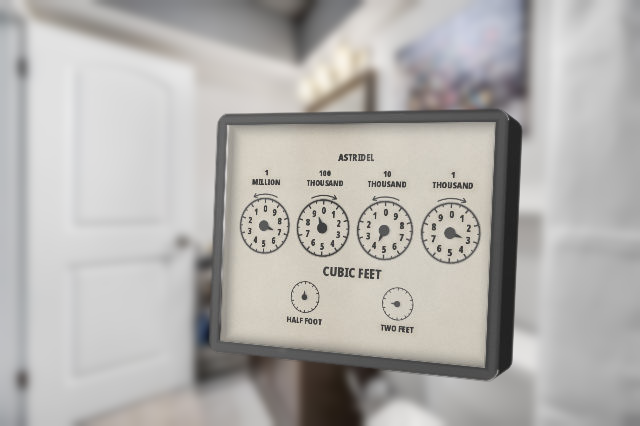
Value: **694300** ft³
